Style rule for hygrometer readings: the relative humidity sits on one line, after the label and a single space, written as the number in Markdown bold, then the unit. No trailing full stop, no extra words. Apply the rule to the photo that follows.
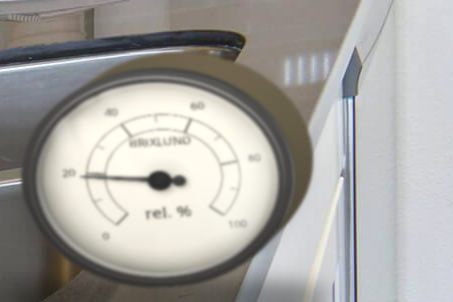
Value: **20** %
